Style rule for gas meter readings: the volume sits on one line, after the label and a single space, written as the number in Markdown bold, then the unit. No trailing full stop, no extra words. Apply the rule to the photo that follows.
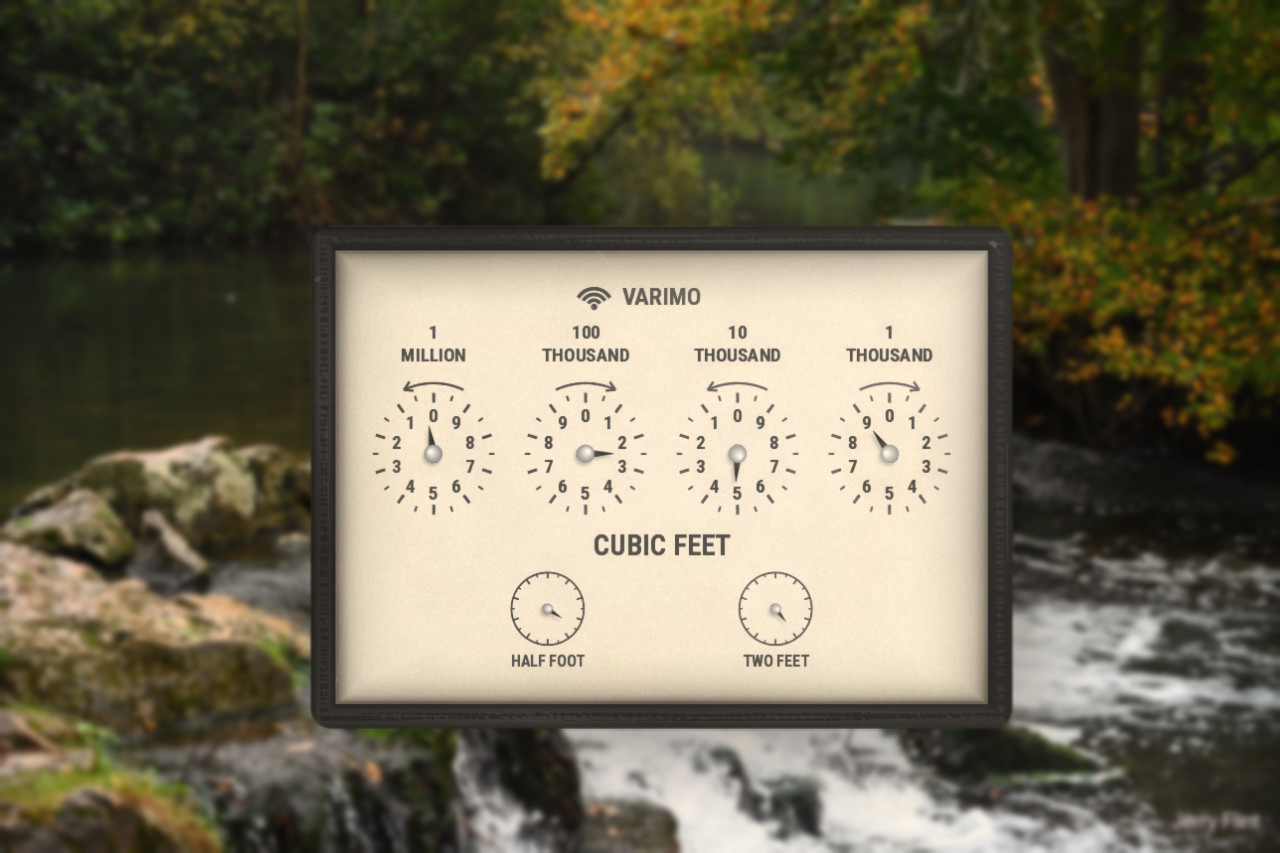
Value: **24900** ft³
